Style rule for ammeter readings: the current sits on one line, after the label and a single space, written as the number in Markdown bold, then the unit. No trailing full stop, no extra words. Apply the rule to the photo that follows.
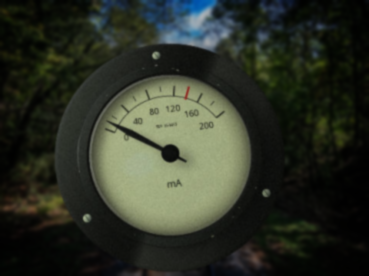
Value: **10** mA
